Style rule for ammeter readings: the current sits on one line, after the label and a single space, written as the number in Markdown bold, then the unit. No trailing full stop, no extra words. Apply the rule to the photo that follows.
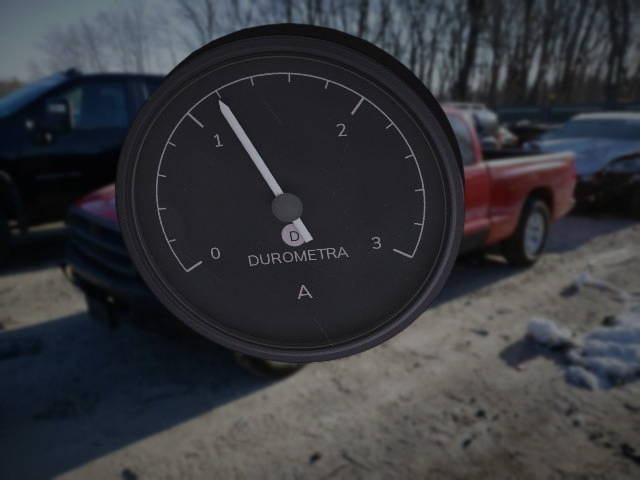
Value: **1.2** A
